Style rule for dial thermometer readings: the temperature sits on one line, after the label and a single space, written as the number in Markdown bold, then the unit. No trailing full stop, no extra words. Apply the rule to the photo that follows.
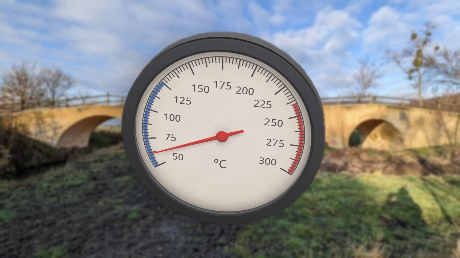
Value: **62.5** °C
